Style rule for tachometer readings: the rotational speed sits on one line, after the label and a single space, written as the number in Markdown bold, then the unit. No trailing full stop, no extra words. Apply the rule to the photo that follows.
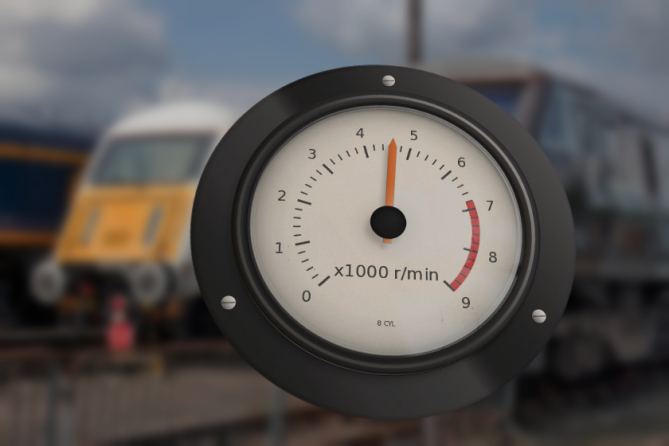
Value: **4600** rpm
